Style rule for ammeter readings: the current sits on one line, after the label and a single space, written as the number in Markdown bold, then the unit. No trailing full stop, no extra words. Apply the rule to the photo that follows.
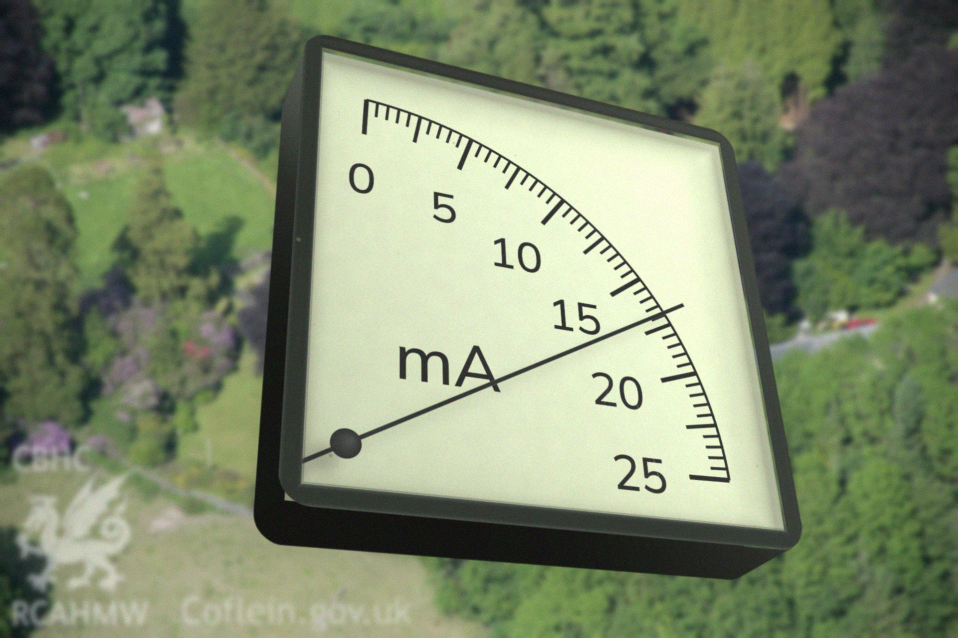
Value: **17** mA
